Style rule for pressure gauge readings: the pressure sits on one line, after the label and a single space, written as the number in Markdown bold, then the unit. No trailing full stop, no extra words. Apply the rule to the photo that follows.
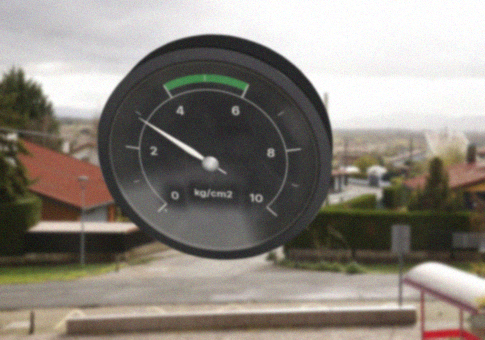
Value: **3** kg/cm²
